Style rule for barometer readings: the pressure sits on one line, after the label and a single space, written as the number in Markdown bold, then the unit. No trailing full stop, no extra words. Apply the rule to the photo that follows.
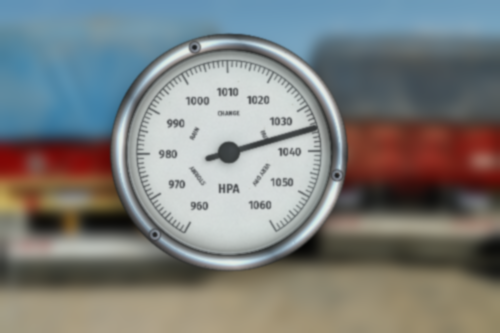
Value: **1035** hPa
